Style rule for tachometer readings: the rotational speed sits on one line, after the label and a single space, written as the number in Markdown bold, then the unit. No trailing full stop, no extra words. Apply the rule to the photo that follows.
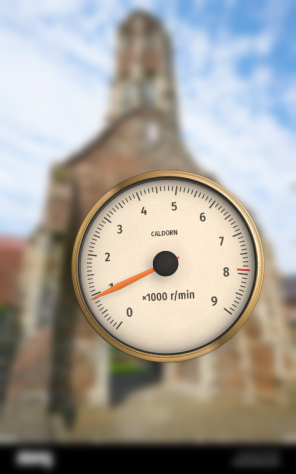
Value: **900** rpm
